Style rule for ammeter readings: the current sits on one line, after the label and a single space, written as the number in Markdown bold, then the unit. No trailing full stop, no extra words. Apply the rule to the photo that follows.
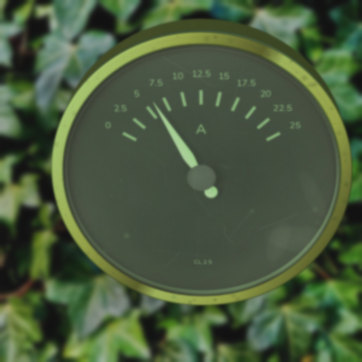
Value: **6.25** A
